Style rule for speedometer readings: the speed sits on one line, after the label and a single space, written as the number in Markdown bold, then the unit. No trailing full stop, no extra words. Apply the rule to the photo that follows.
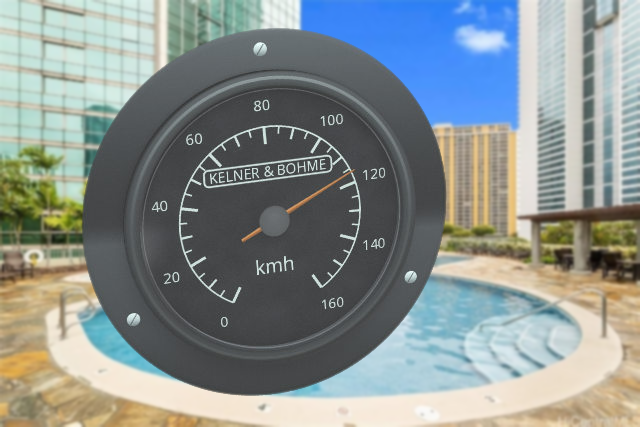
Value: **115** km/h
